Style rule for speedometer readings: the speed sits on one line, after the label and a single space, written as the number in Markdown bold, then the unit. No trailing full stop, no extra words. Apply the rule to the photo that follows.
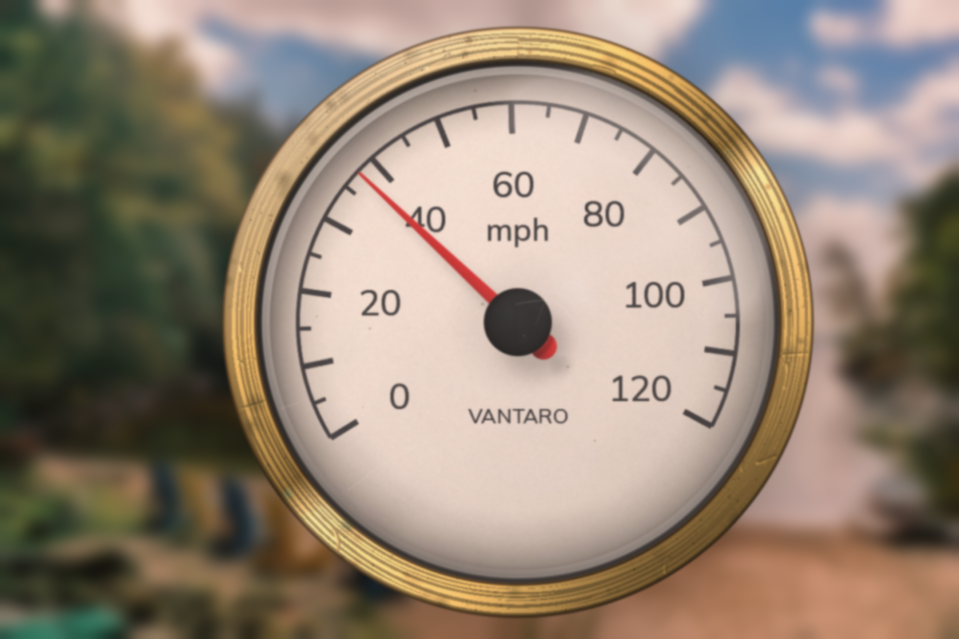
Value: **37.5** mph
